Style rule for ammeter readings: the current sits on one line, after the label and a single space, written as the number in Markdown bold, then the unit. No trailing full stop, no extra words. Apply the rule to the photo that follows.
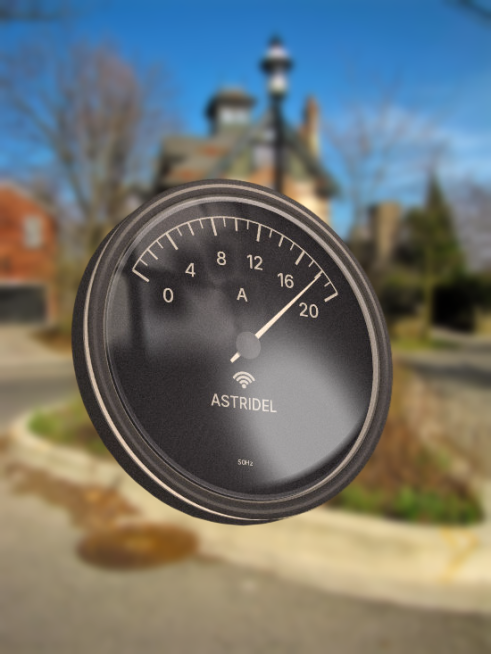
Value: **18** A
